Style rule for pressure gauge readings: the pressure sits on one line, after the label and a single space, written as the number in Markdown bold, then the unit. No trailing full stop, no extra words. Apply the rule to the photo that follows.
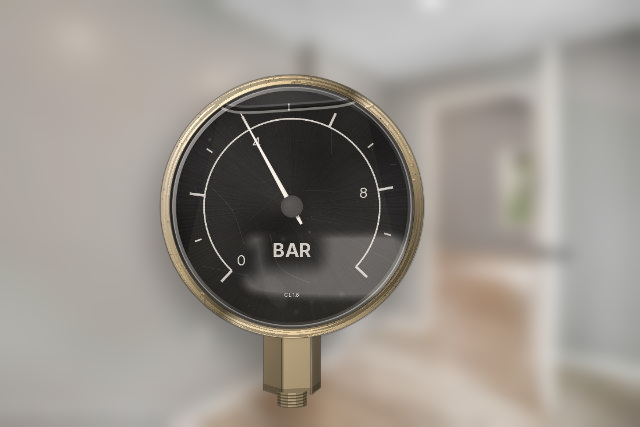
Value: **4** bar
